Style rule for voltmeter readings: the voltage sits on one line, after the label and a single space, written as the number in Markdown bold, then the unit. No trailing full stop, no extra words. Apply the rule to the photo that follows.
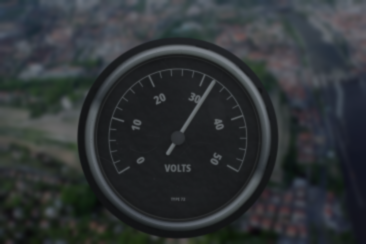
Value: **32** V
